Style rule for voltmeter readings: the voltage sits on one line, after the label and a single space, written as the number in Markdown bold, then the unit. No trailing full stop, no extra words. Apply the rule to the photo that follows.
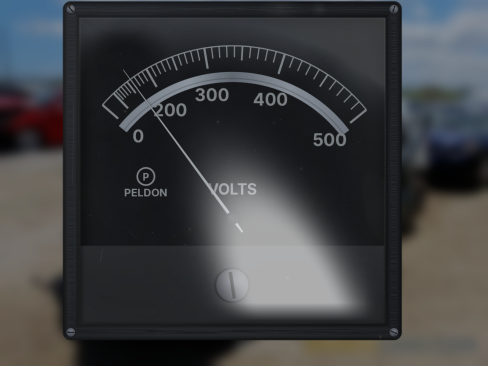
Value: **160** V
